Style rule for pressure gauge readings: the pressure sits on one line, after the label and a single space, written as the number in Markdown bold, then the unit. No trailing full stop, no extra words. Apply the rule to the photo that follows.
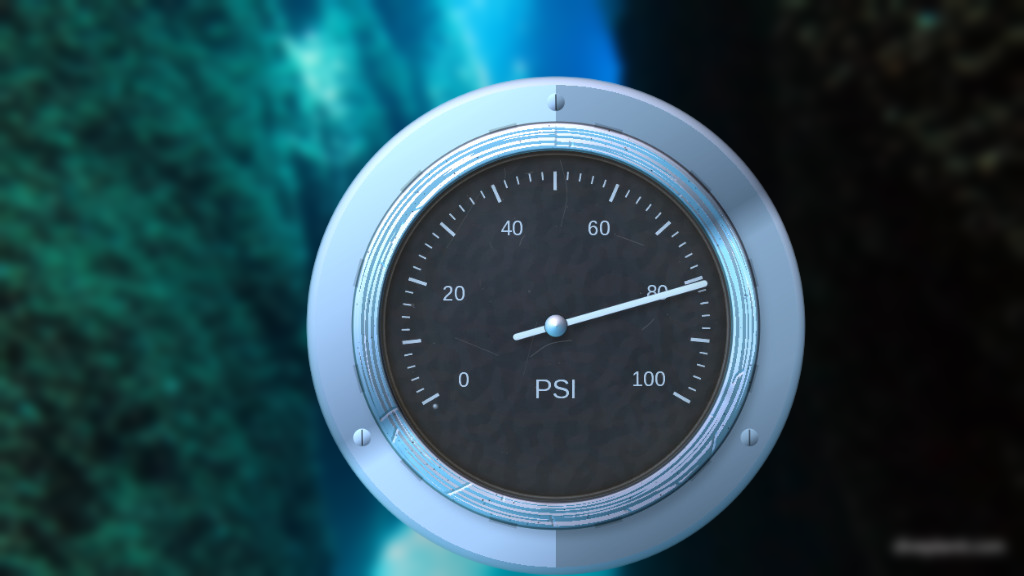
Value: **81** psi
